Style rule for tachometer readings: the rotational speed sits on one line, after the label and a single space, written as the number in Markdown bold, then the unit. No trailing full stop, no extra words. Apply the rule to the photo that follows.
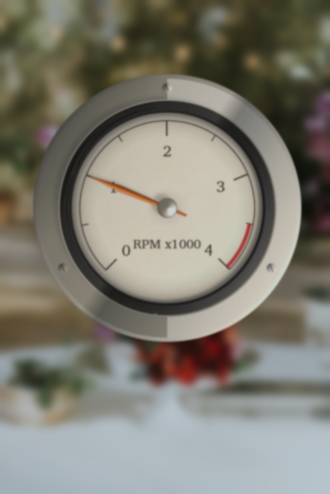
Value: **1000** rpm
